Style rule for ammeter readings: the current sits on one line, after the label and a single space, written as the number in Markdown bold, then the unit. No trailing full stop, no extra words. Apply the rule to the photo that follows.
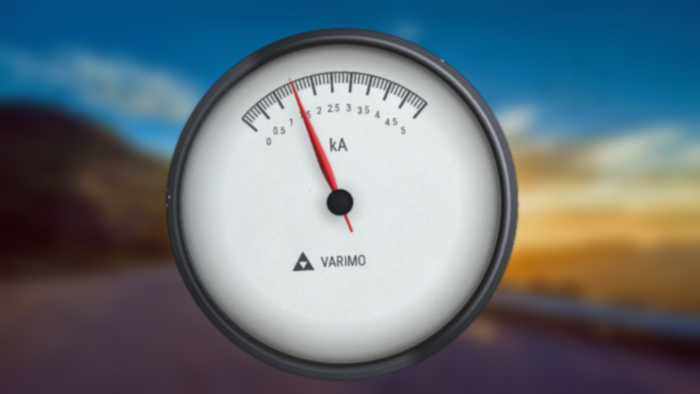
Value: **1.5** kA
